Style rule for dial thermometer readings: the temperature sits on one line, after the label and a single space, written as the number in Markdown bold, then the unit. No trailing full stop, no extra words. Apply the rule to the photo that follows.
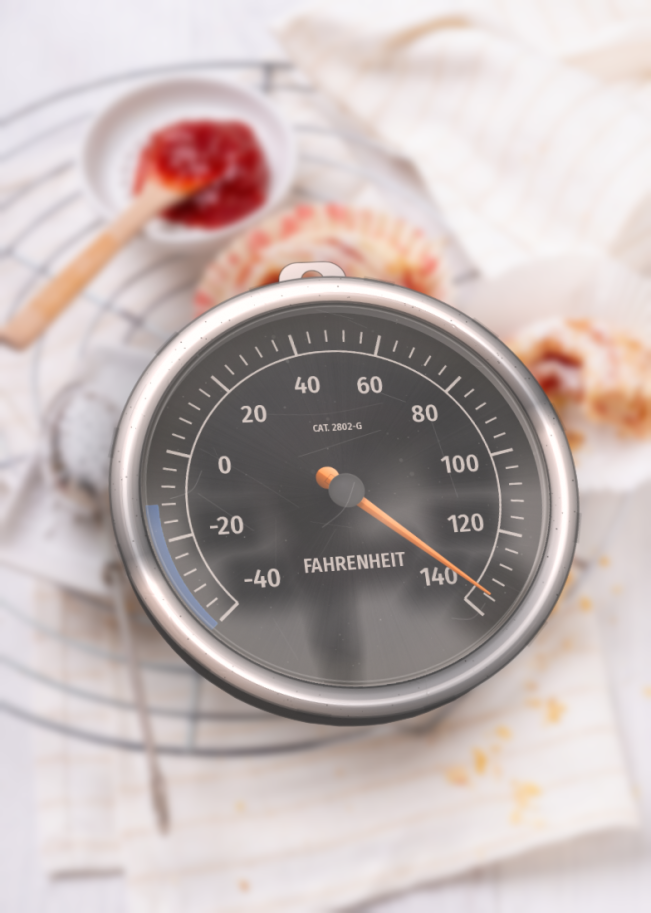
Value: **136** °F
